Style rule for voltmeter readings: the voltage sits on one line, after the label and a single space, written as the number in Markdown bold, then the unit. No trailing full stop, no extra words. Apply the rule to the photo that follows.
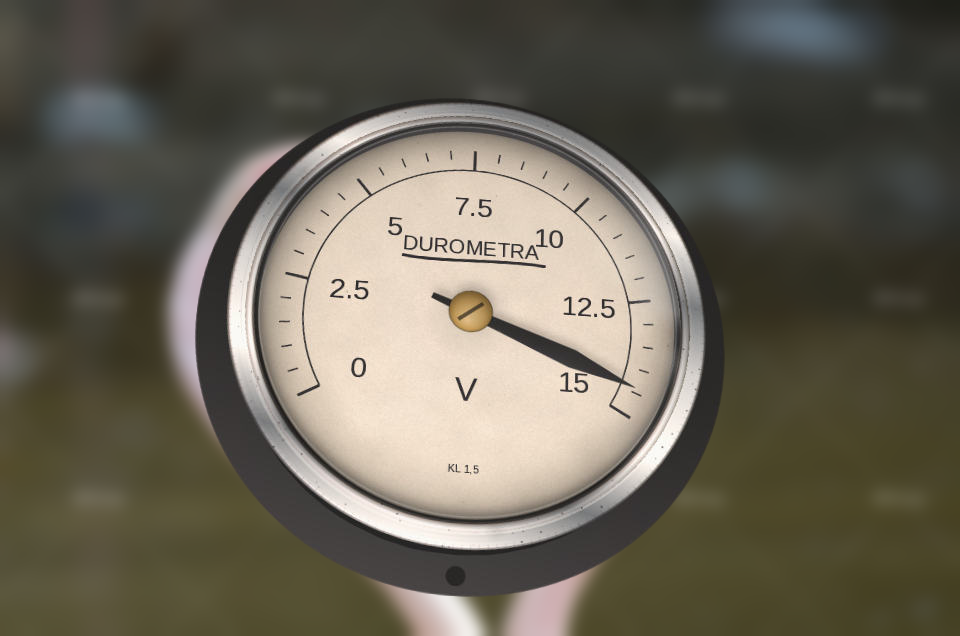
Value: **14.5** V
